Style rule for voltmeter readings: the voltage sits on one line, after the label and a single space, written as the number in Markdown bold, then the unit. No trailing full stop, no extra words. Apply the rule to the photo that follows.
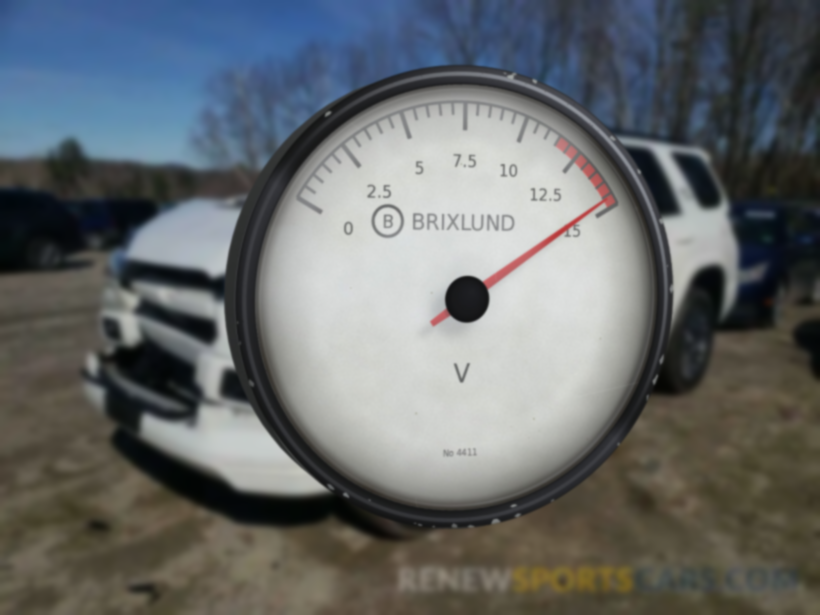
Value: **14.5** V
